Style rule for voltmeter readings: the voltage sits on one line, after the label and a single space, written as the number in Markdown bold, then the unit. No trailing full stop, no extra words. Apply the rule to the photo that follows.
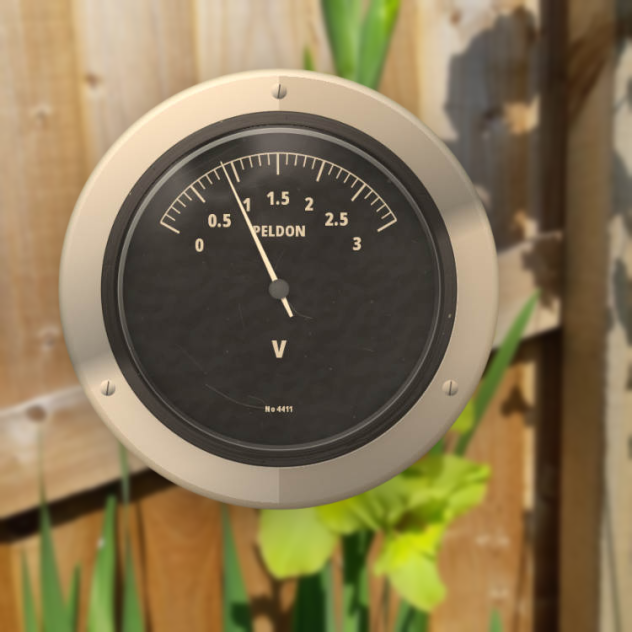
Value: **0.9** V
